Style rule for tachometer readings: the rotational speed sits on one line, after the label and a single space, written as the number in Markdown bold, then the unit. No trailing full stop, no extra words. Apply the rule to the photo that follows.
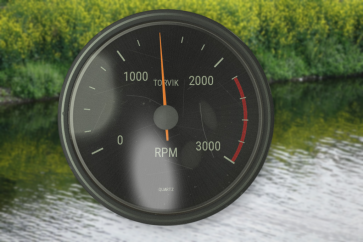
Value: **1400** rpm
